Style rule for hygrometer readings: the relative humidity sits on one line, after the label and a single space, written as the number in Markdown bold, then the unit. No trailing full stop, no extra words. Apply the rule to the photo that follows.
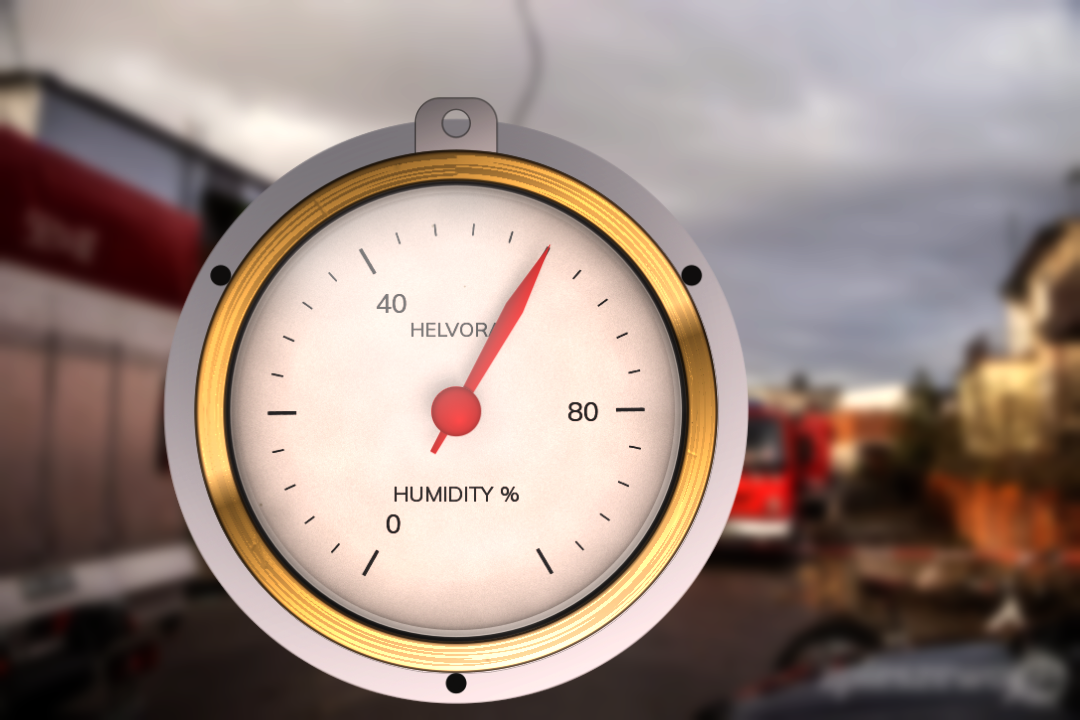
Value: **60** %
